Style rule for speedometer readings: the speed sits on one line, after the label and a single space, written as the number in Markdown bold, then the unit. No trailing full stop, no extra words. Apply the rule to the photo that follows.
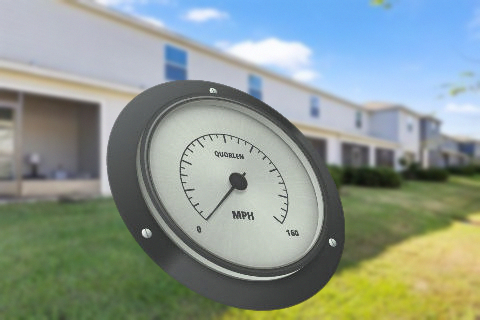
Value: **0** mph
